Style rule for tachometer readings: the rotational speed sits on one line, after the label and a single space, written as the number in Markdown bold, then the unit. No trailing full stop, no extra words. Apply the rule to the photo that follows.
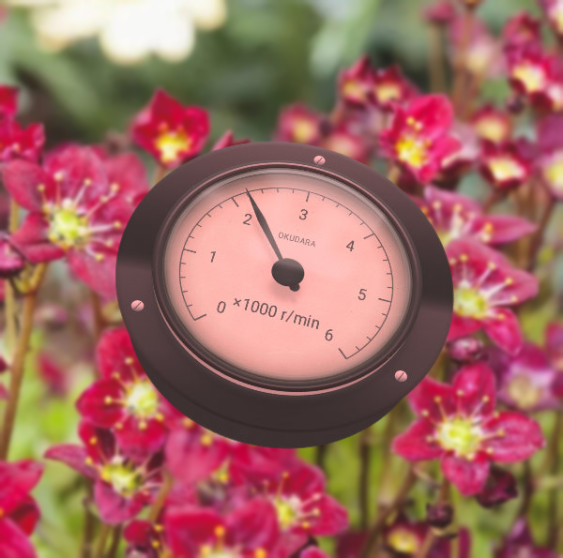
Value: **2200** rpm
